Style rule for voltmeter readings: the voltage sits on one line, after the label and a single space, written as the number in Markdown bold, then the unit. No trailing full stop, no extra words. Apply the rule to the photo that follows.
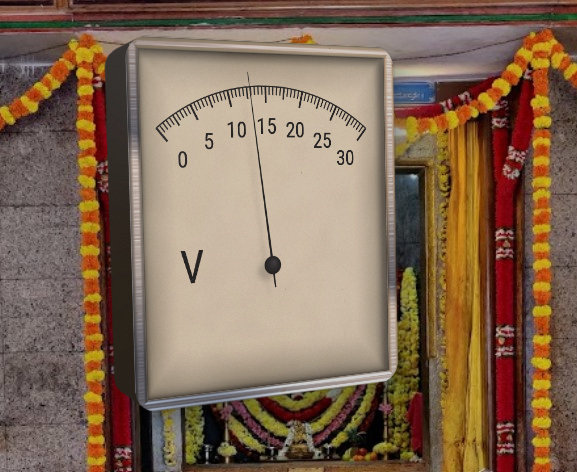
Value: **12.5** V
